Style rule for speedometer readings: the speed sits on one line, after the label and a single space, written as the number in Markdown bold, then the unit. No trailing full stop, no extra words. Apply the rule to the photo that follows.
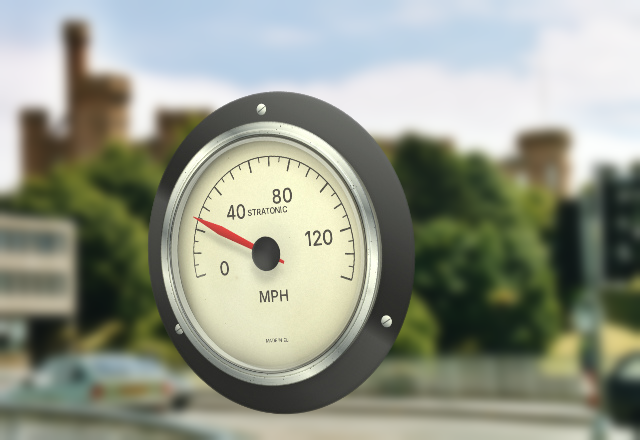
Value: **25** mph
